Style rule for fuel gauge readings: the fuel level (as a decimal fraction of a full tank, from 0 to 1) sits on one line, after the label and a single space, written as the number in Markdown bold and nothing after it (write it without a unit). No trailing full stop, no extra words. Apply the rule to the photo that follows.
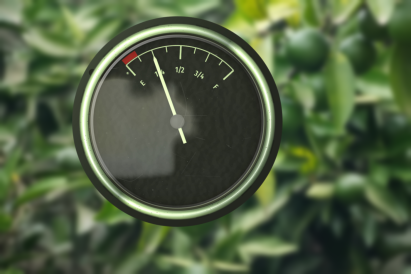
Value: **0.25**
